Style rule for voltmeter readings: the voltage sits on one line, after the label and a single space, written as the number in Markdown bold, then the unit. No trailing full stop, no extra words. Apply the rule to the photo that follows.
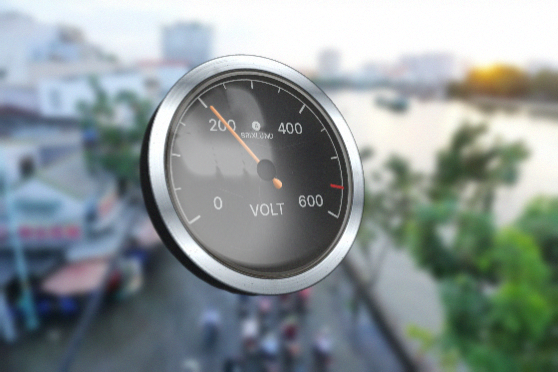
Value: **200** V
